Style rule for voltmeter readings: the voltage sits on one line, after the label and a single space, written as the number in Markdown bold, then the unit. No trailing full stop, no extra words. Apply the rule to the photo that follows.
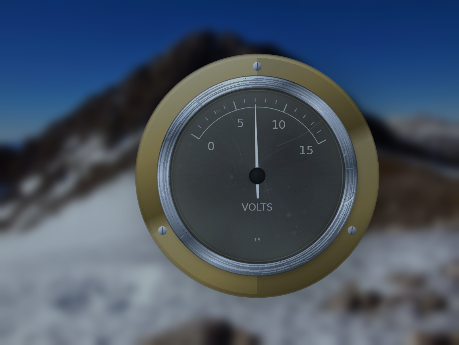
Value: **7** V
